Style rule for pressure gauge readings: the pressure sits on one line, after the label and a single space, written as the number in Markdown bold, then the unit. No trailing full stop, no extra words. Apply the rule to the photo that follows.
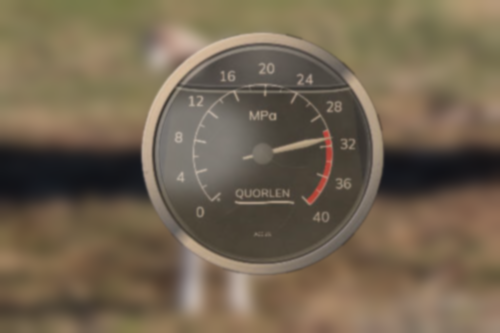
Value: **31** MPa
